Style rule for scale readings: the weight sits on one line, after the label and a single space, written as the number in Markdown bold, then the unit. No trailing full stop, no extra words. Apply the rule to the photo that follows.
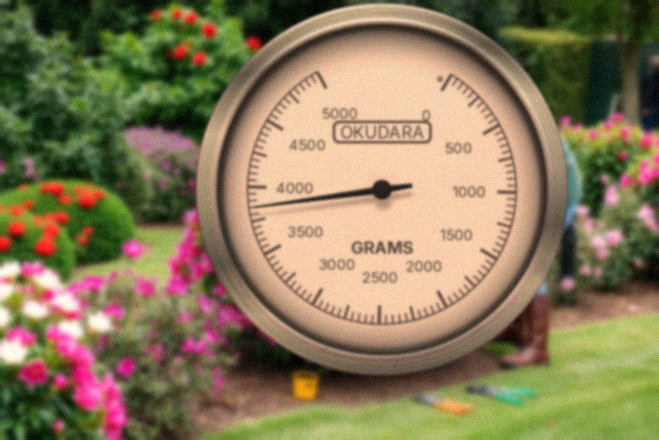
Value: **3850** g
